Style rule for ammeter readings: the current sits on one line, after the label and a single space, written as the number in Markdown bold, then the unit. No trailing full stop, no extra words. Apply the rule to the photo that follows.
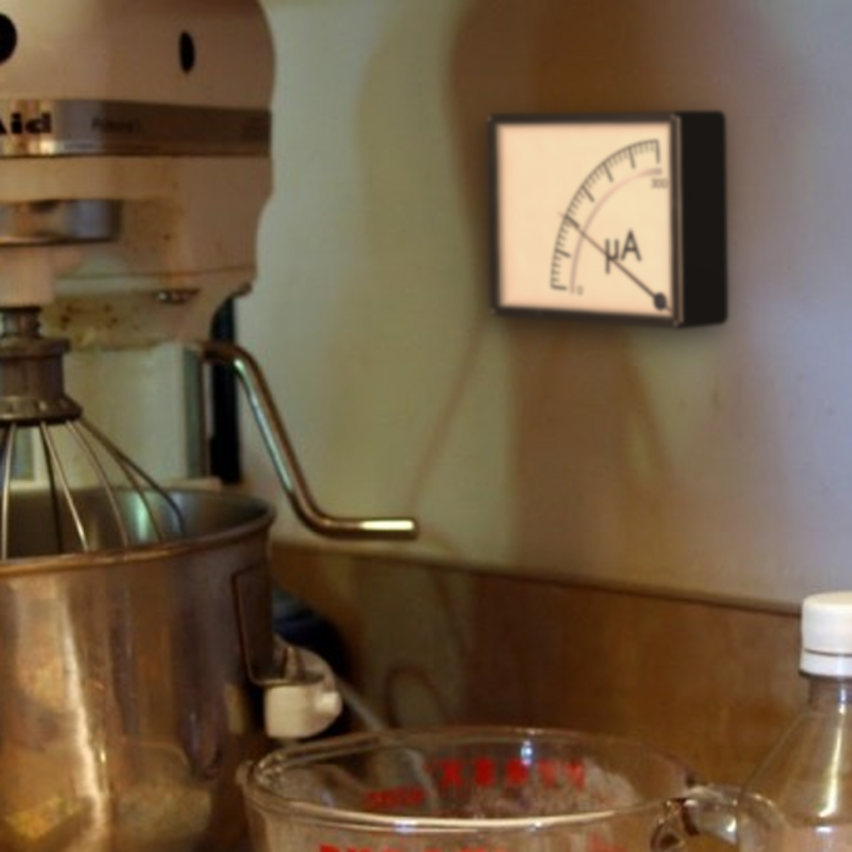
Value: **100** µA
